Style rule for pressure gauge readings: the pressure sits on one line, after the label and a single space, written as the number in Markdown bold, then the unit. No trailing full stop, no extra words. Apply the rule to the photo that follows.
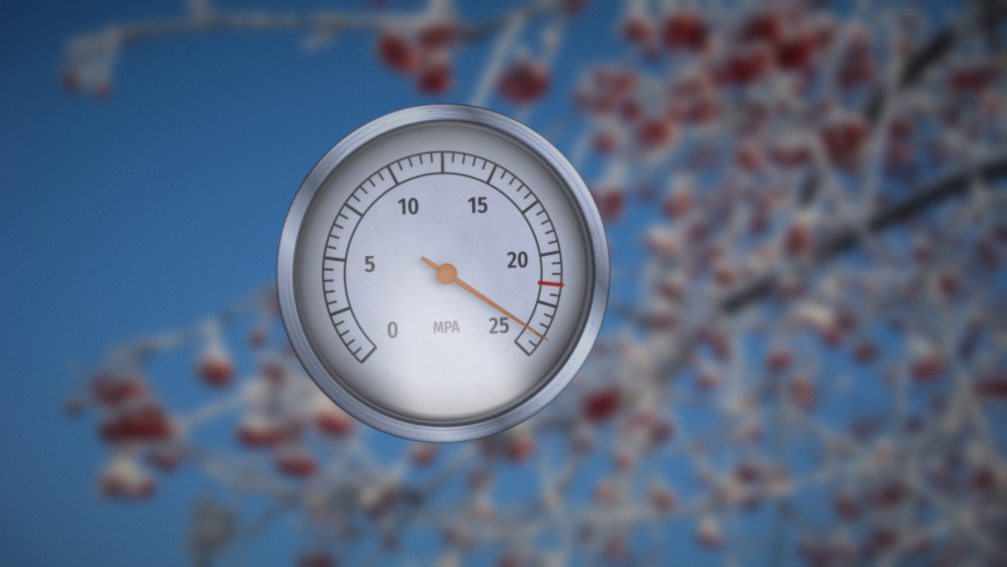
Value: **24** MPa
